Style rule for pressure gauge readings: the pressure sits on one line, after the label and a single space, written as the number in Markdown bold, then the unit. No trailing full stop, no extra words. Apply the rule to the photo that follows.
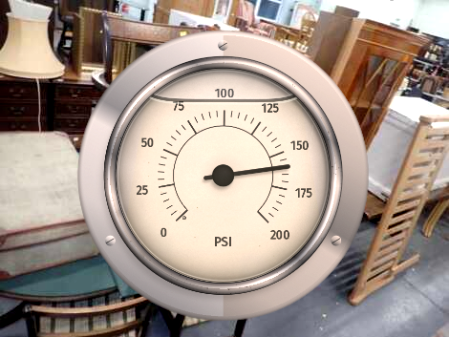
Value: **160** psi
